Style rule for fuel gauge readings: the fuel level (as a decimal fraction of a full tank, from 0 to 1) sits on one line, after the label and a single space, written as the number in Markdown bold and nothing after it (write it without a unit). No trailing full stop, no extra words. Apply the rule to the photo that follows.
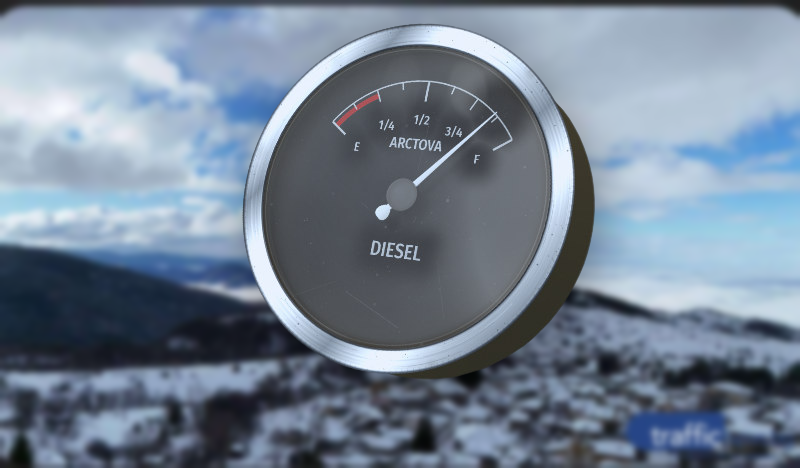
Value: **0.875**
